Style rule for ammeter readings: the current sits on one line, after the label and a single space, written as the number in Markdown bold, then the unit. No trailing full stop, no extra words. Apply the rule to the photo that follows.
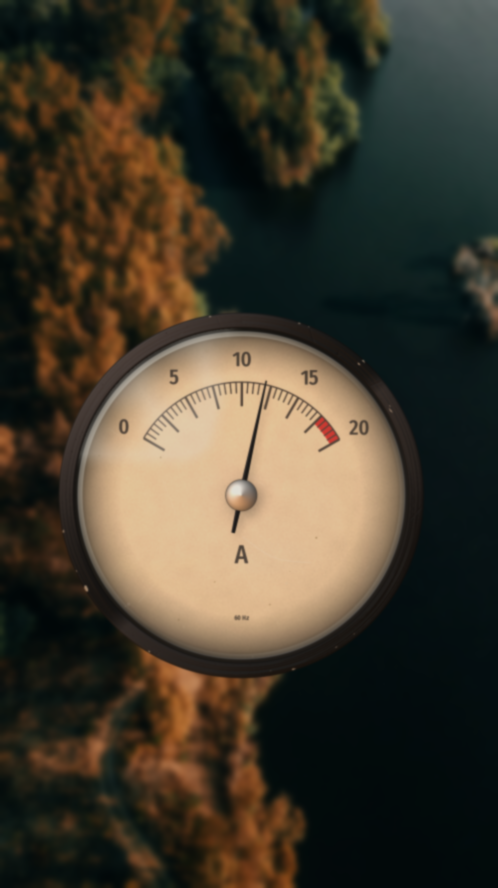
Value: **12** A
